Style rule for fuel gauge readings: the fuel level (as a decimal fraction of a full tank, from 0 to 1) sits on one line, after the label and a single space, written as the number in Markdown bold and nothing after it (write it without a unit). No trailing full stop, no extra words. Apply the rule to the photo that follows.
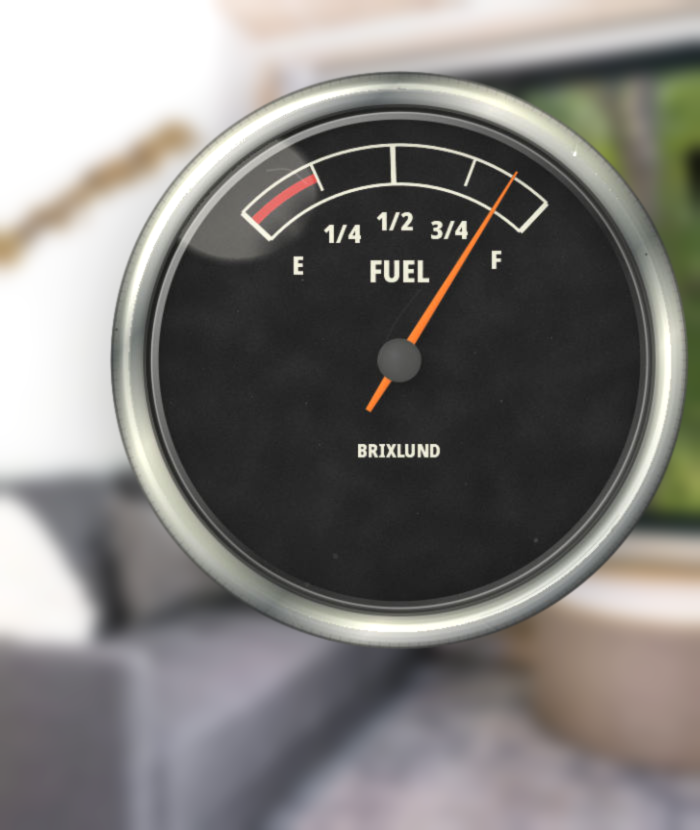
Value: **0.875**
